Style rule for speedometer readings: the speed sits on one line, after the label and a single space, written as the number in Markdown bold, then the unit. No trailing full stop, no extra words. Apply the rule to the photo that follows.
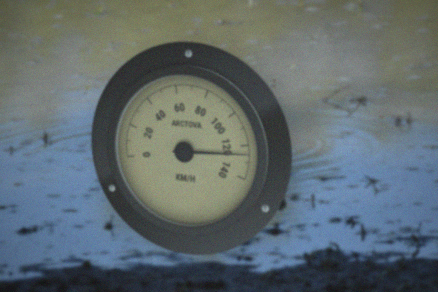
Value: **125** km/h
